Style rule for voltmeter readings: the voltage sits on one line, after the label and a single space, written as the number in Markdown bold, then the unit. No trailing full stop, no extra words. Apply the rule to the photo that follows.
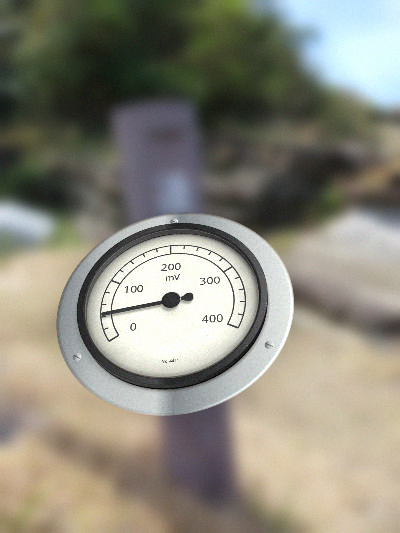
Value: **40** mV
